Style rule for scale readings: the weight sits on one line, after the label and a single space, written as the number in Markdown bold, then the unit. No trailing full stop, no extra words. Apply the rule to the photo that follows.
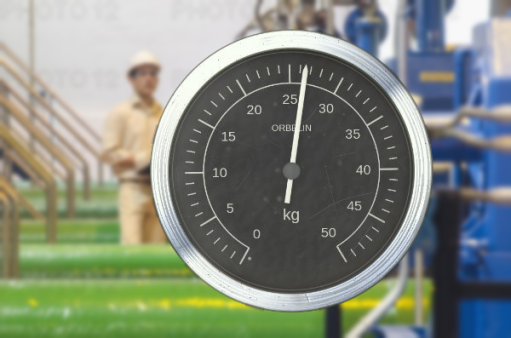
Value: **26.5** kg
